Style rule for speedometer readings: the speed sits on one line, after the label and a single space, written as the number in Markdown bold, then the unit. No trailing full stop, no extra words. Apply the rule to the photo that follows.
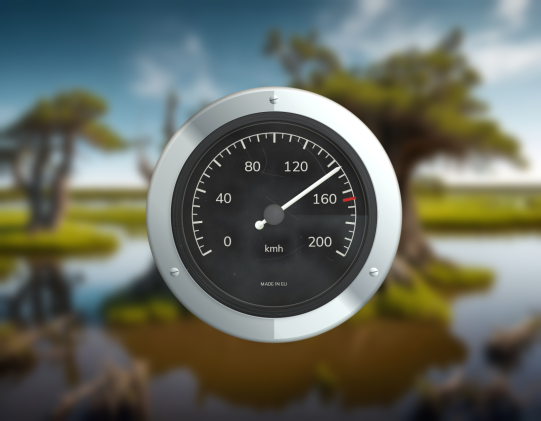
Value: **145** km/h
